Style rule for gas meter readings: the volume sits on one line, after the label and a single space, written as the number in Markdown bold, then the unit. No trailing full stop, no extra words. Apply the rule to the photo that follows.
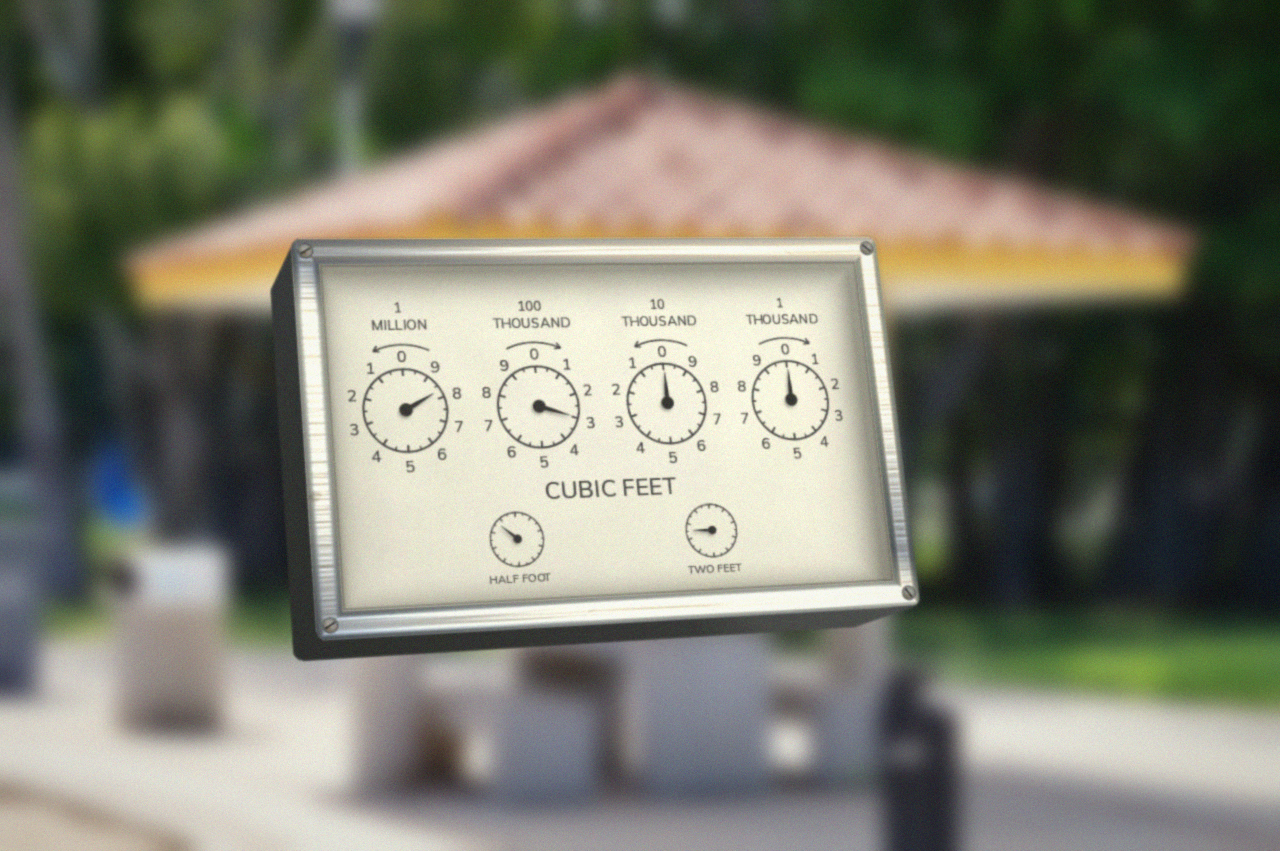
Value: **830000** ft³
